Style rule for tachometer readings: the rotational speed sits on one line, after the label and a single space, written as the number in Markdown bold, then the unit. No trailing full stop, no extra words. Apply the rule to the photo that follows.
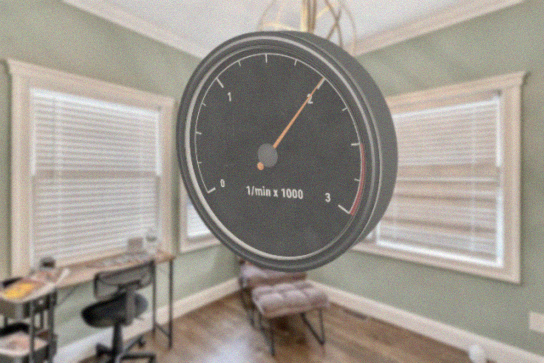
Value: **2000** rpm
